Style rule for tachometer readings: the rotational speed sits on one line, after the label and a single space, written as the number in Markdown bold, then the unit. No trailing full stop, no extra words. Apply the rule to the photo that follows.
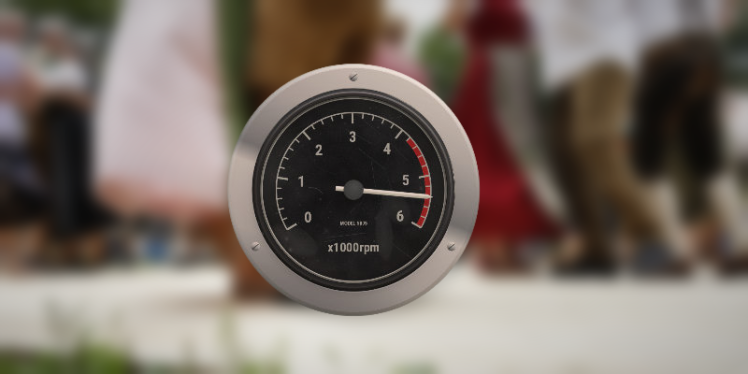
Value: **5400** rpm
